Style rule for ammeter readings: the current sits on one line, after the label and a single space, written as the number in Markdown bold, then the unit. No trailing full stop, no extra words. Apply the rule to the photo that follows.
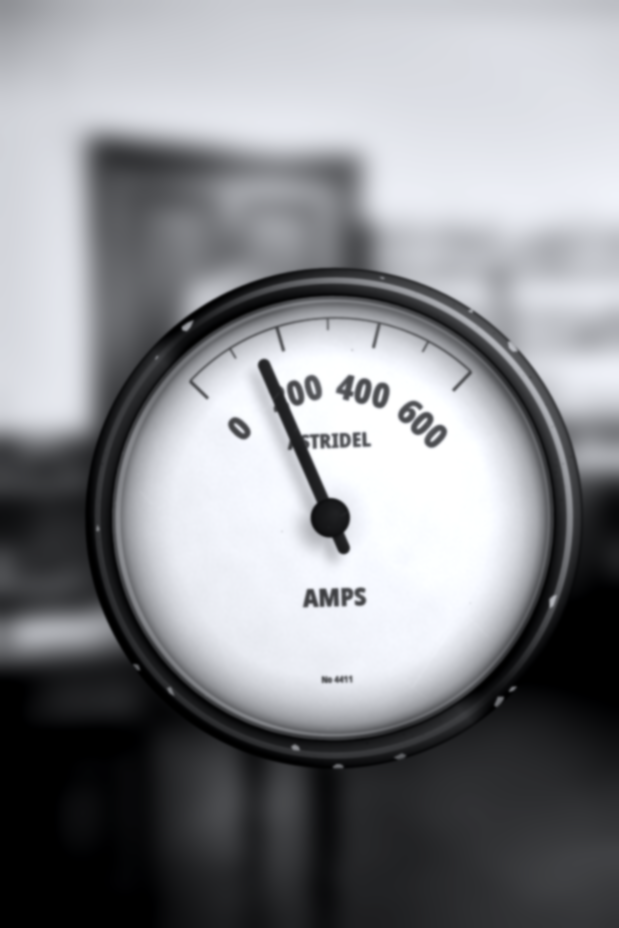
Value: **150** A
